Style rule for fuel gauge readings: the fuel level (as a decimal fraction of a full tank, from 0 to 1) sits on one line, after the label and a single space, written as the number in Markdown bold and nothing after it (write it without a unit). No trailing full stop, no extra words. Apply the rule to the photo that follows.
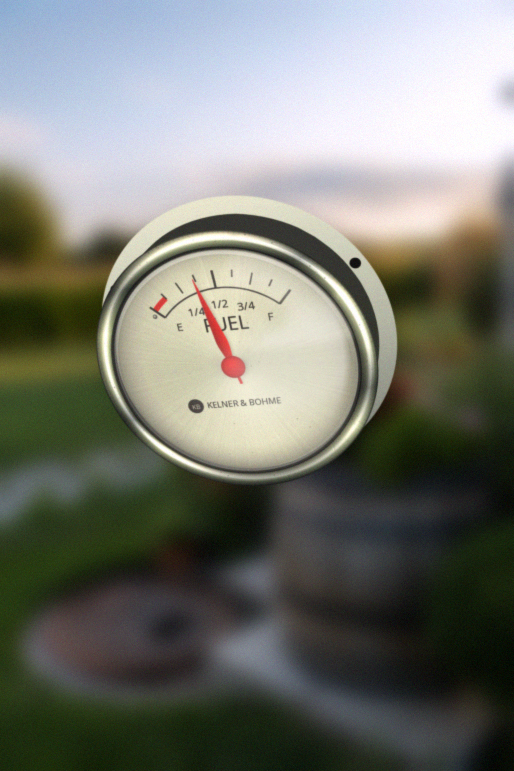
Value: **0.375**
